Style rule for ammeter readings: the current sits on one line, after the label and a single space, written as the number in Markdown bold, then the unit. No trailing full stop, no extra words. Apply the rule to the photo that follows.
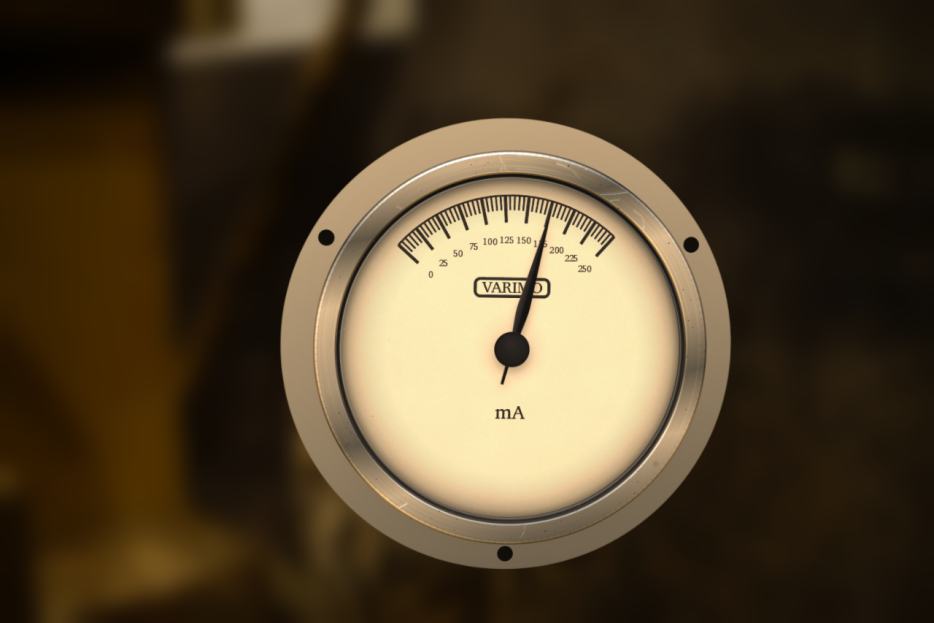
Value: **175** mA
